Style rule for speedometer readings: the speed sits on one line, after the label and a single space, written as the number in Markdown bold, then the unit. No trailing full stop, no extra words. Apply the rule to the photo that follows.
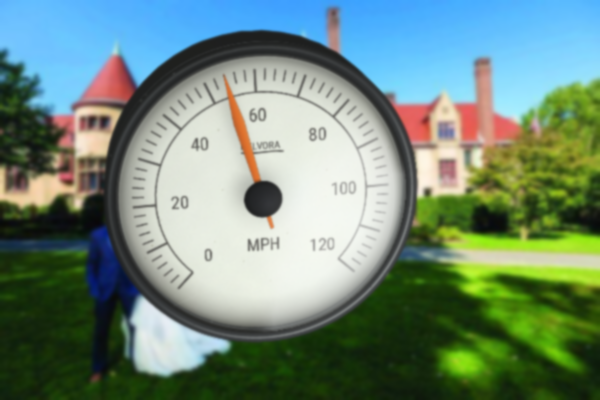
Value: **54** mph
